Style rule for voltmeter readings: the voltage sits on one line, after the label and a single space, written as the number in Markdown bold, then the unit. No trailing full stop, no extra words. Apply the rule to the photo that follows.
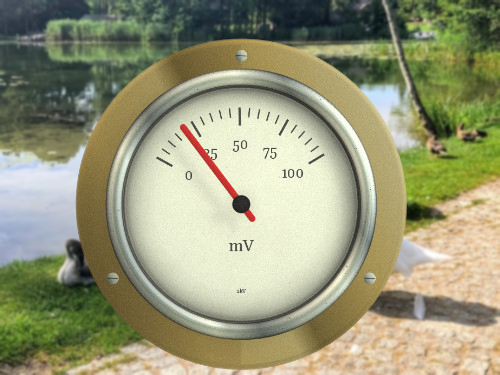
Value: **20** mV
